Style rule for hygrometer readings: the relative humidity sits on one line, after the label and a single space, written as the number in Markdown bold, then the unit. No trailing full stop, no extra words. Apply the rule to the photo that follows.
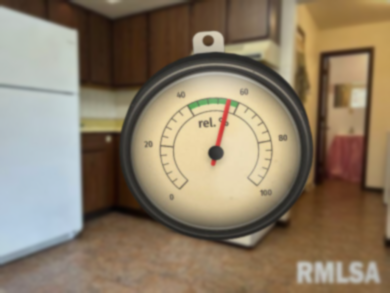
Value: **56** %
